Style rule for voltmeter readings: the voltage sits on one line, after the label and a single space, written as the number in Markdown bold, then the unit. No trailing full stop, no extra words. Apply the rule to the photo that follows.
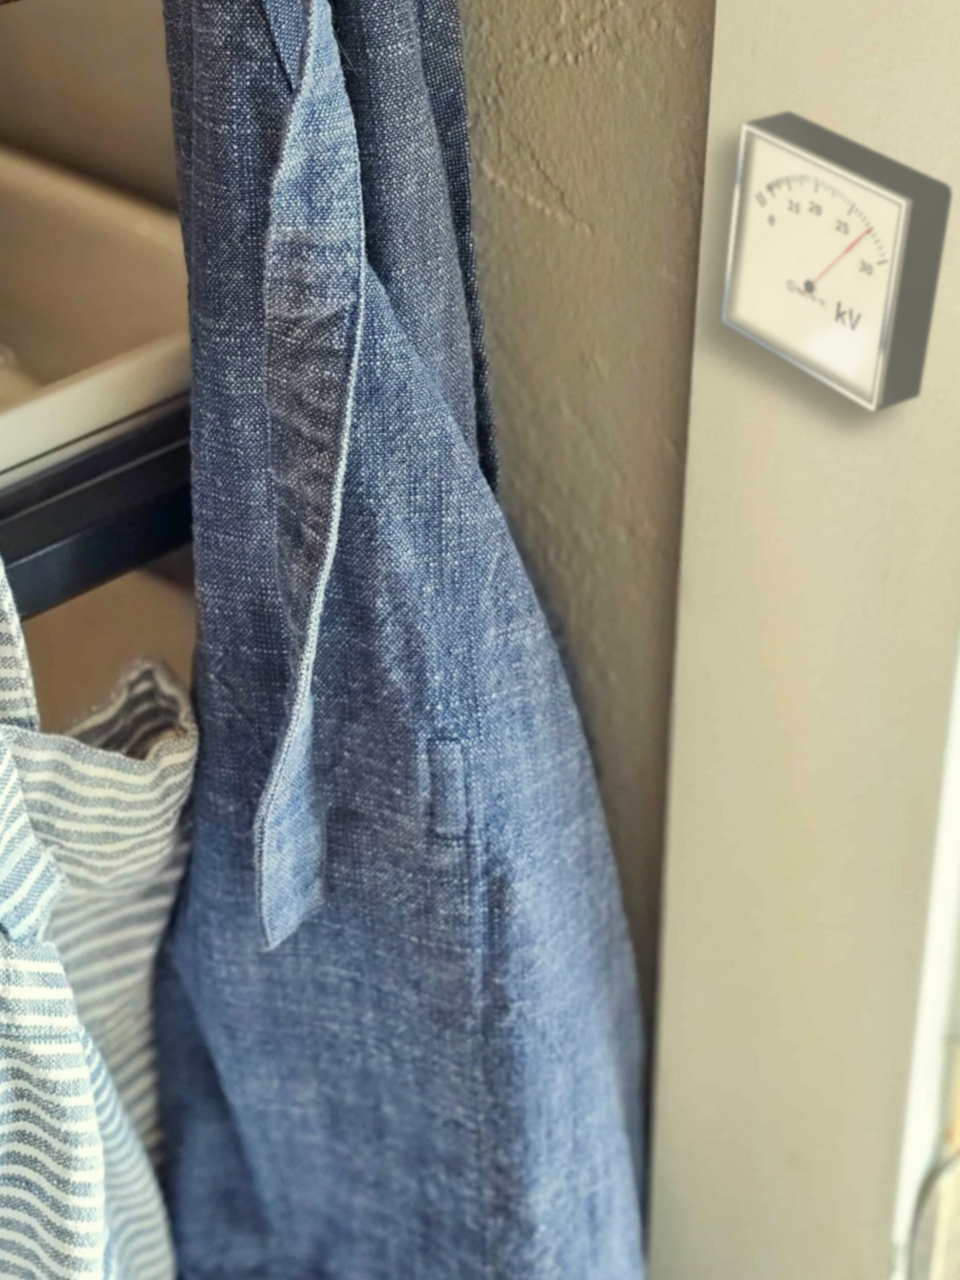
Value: **27.5** kV
